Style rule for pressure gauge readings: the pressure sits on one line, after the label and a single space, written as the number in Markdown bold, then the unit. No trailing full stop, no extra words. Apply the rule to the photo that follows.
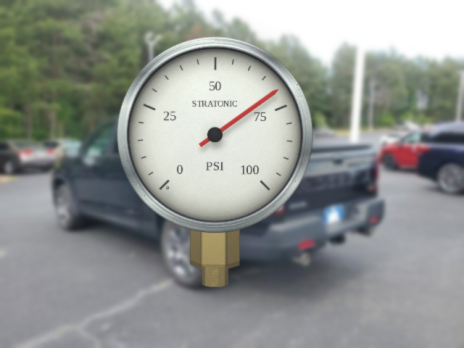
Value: **70** psi
